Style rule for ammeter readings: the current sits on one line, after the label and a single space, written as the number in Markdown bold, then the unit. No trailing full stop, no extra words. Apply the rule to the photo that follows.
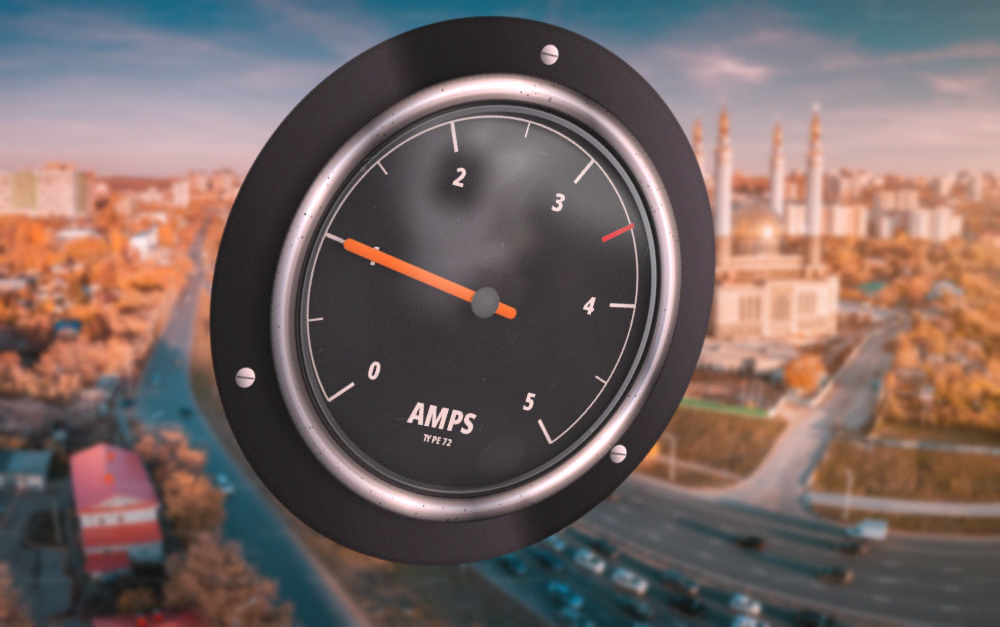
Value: **1** A
